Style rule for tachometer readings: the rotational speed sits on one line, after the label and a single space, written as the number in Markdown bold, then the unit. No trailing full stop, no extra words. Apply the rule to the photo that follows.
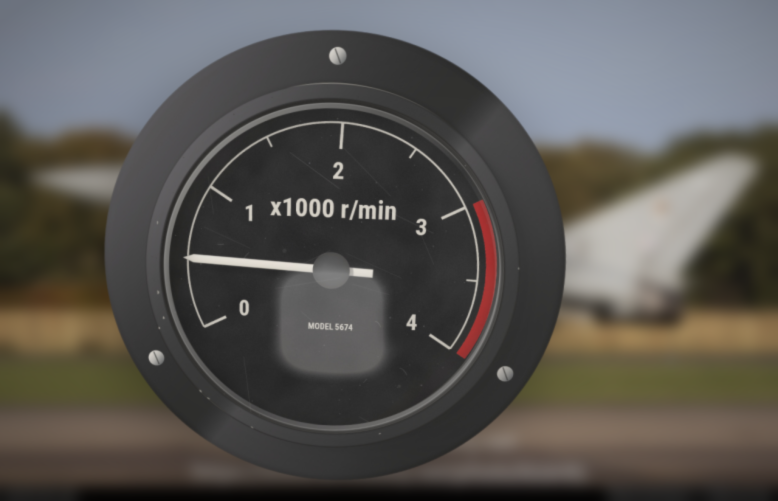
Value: **500** rpm
